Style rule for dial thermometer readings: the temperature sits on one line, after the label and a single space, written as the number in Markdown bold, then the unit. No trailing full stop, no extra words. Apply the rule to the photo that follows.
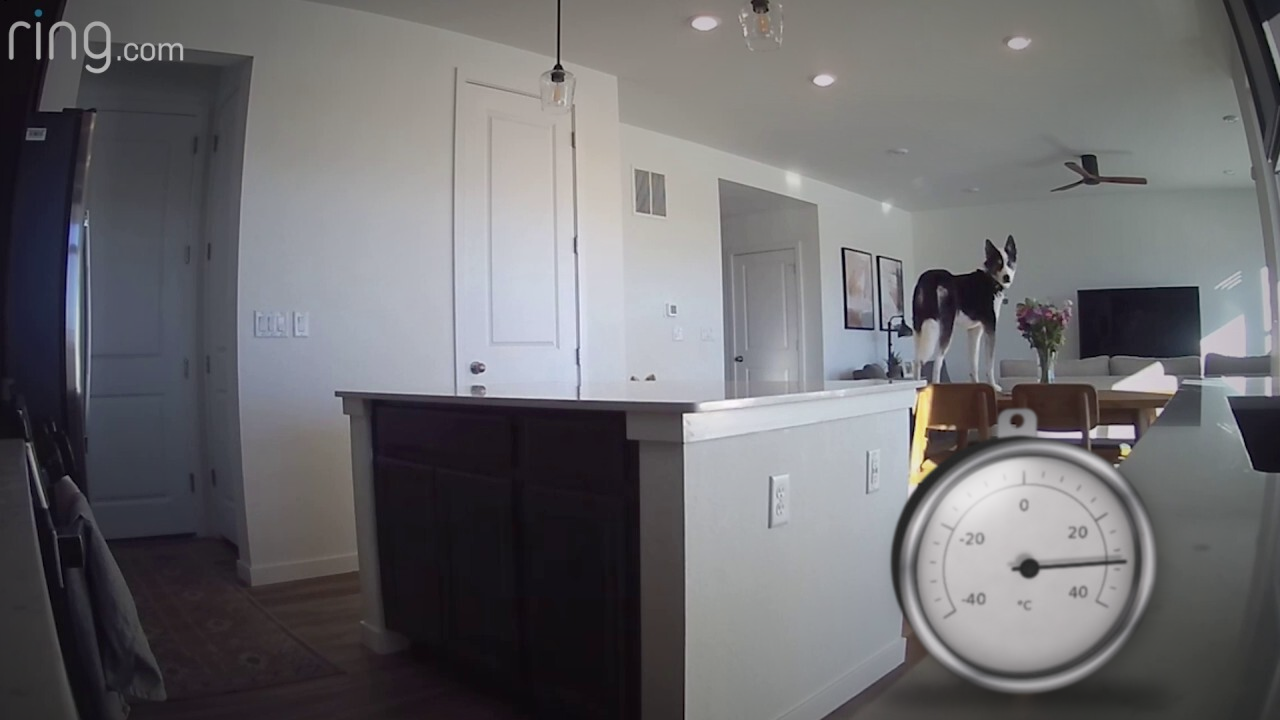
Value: **30** °C
